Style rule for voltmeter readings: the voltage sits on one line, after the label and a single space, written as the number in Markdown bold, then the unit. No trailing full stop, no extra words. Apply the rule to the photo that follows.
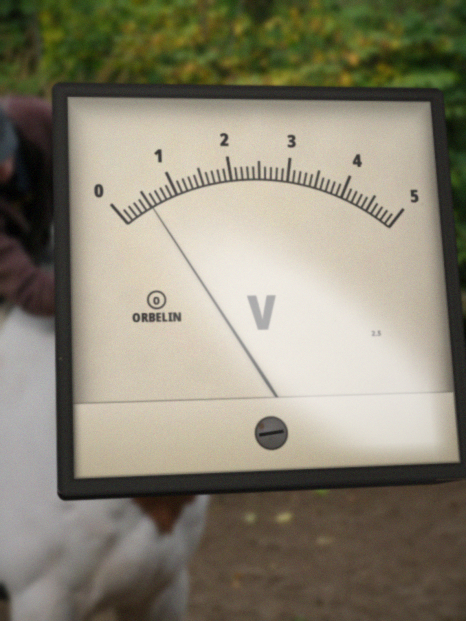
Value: **0.5** V
